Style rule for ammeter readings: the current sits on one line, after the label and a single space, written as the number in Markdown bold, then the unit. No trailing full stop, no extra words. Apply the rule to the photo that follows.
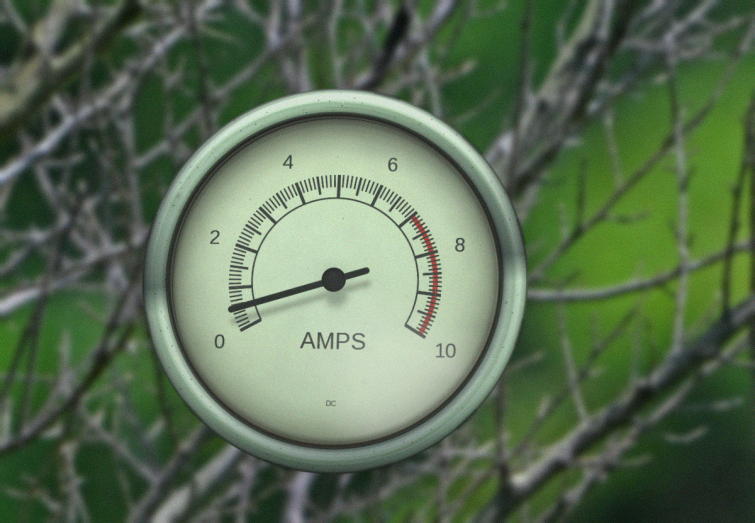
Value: **0.5** A
